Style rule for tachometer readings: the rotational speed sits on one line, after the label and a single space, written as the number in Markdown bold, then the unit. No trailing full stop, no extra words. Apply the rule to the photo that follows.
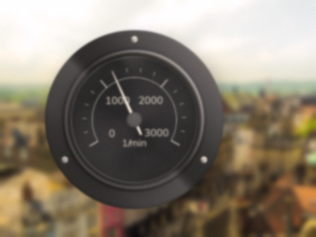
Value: **1200** rpm
